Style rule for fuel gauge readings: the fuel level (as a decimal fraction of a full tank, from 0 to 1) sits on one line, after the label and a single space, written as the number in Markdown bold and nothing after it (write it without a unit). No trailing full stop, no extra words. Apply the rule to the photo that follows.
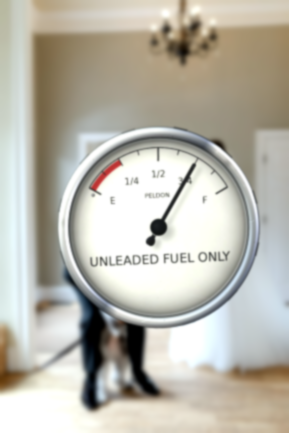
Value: **0.75**
